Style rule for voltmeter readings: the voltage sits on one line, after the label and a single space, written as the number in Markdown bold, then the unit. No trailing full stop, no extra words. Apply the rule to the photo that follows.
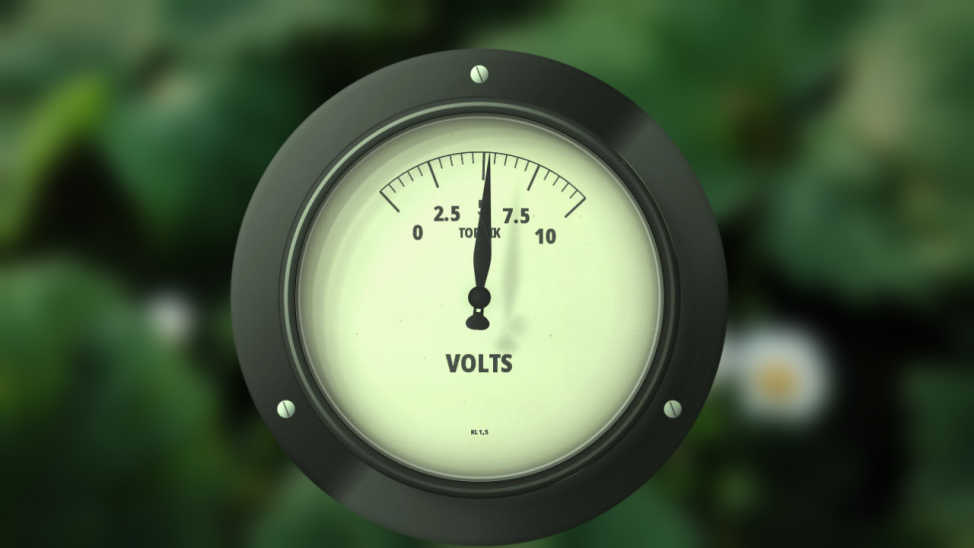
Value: **5.25** V
